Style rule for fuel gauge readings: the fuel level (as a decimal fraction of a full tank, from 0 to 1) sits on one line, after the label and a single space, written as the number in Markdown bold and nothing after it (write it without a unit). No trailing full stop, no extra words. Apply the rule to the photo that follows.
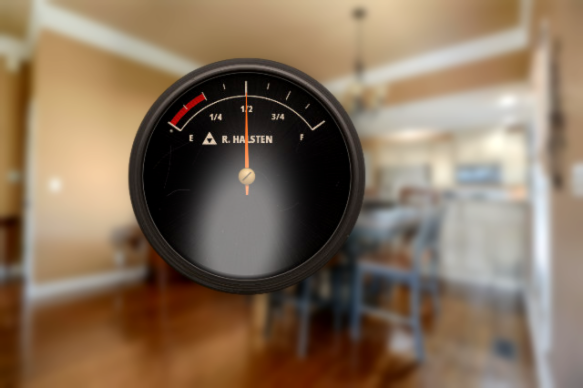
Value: **0.5**
